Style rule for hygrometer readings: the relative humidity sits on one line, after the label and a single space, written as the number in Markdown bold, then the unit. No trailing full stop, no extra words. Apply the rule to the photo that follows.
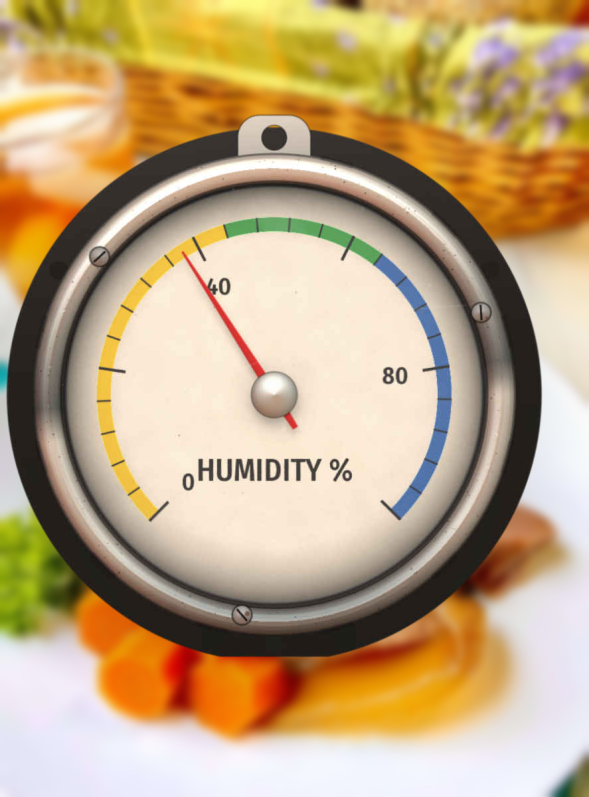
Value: **38** %
